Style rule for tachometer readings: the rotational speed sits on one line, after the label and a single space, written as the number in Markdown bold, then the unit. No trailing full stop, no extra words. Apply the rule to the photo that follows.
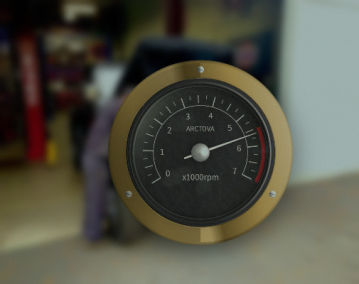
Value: **5625** rpm
